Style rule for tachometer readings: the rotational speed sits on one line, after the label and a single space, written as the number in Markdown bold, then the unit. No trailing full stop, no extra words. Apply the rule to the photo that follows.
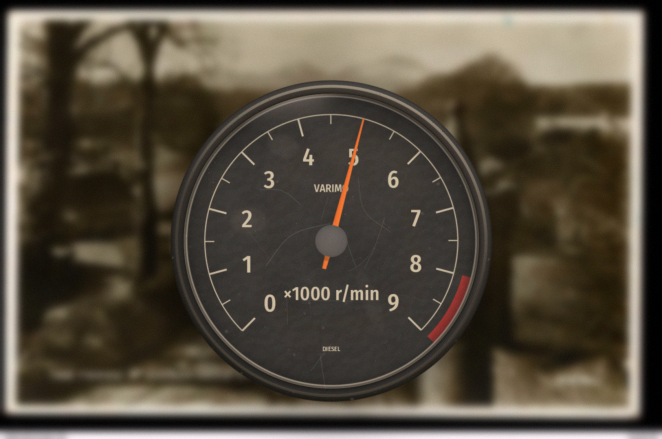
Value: **5000** rpm
